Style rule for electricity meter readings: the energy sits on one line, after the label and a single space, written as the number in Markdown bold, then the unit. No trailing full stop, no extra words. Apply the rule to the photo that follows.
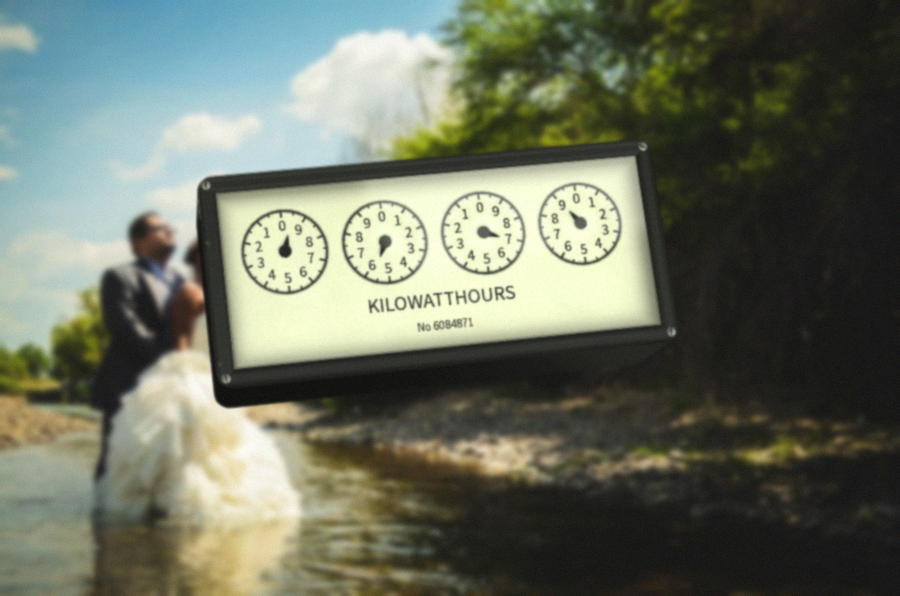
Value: **9569** kWh
